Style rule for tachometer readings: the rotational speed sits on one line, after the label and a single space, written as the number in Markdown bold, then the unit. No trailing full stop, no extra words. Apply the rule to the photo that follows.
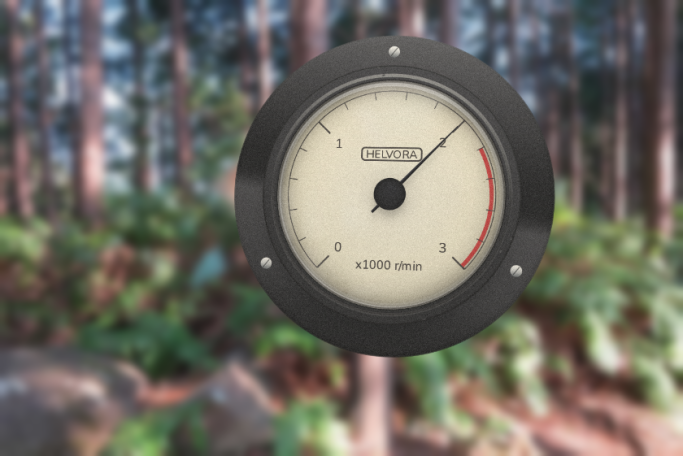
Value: **2000** rpm
